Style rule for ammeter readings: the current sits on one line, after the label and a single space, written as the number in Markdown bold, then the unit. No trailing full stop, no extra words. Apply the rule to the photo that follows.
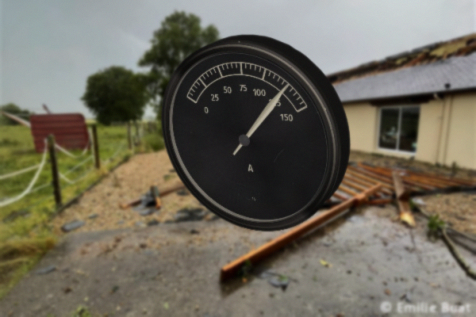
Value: **125** A
